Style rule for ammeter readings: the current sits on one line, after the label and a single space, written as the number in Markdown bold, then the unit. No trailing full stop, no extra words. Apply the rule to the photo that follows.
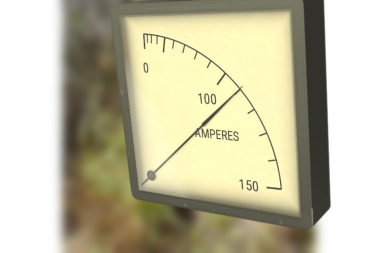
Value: **110** A
